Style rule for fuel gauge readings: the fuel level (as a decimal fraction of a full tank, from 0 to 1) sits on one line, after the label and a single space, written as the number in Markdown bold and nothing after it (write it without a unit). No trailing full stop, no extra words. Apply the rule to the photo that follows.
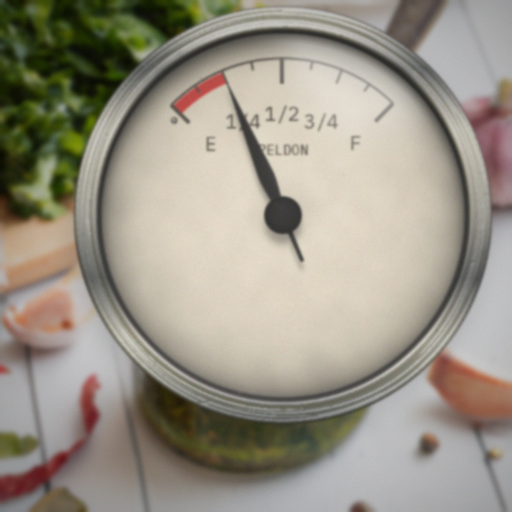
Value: **0.25**
